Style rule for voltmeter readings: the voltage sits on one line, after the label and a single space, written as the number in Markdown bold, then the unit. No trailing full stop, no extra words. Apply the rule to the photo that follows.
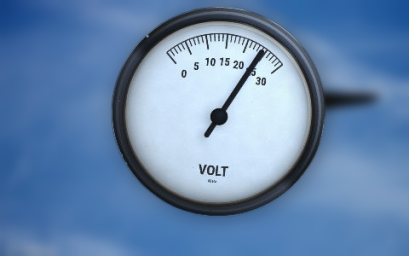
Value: **24** V
